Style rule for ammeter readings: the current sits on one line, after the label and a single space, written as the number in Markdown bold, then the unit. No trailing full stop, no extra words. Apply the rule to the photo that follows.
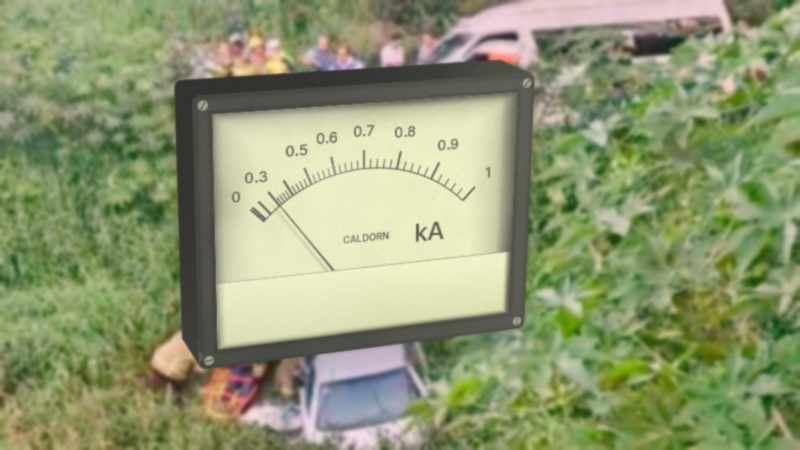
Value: **0.3** kA
